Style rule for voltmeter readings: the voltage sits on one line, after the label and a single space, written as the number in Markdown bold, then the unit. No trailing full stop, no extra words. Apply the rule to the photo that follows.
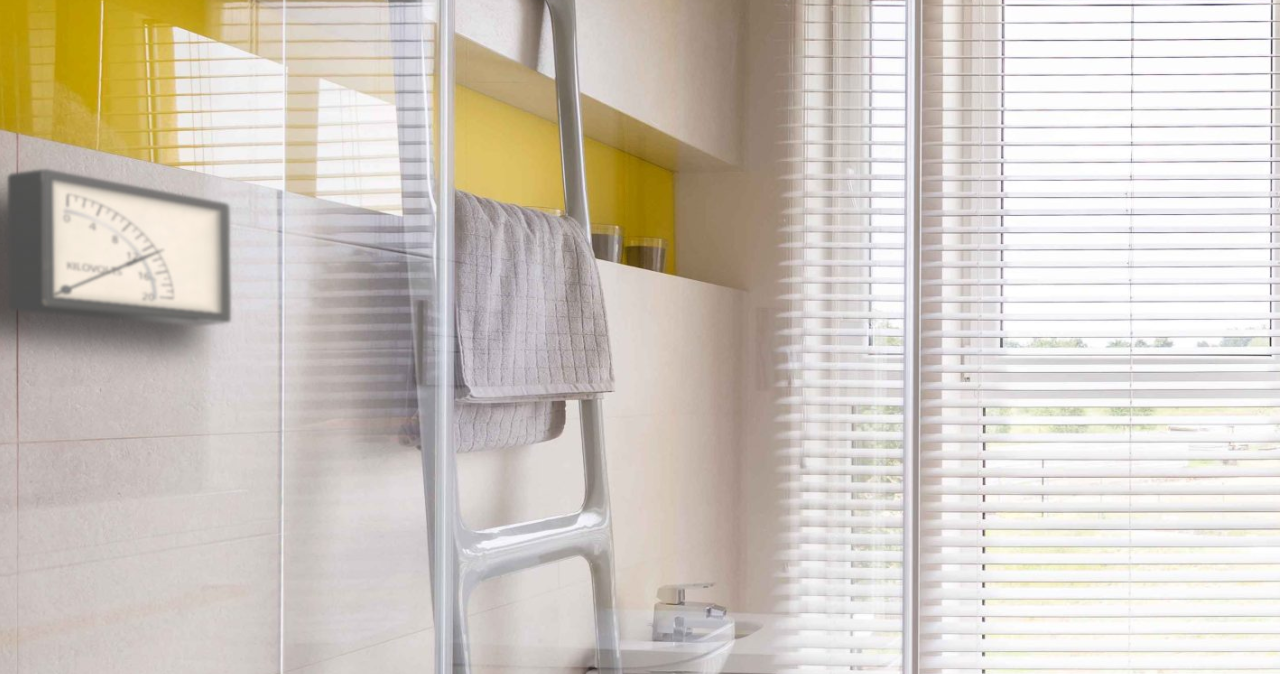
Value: **13** kV
